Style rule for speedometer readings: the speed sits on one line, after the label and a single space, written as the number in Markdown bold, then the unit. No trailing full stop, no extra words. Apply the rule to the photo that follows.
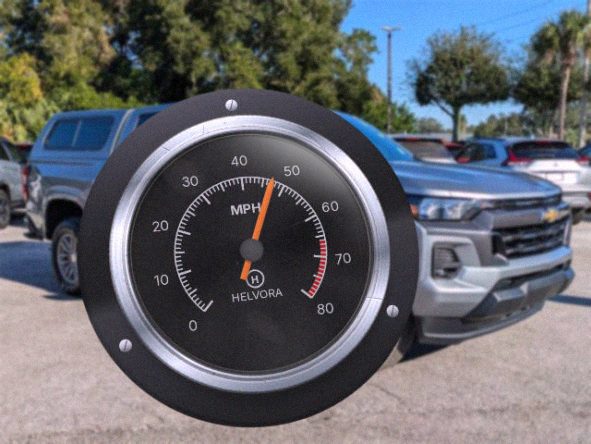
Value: **47** mph
